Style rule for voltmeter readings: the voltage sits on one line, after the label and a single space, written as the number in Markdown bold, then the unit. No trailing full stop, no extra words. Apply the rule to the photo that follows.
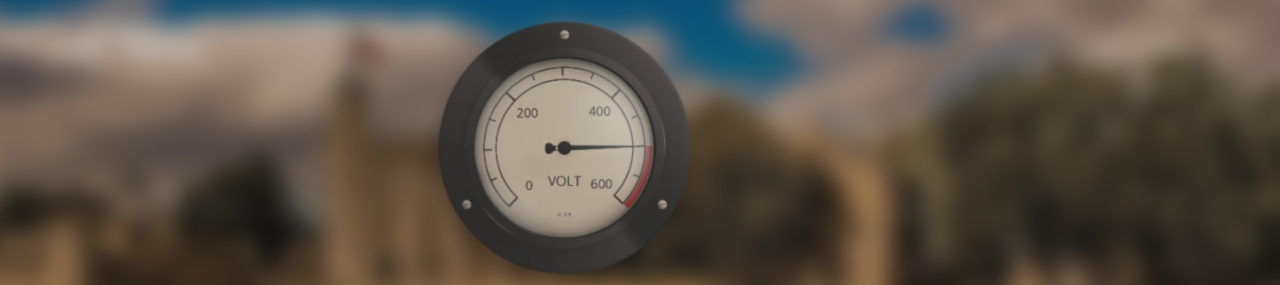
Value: **500** V
